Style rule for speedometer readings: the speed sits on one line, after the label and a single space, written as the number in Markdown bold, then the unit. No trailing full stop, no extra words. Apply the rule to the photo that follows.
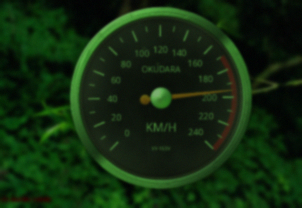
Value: **195** km/h
